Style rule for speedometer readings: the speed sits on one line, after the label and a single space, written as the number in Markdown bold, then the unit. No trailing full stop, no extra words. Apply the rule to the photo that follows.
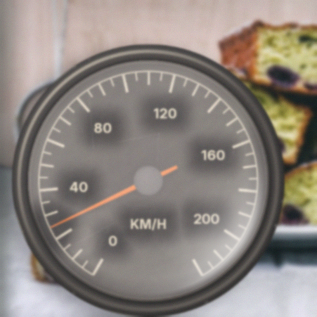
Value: **25** km/h
